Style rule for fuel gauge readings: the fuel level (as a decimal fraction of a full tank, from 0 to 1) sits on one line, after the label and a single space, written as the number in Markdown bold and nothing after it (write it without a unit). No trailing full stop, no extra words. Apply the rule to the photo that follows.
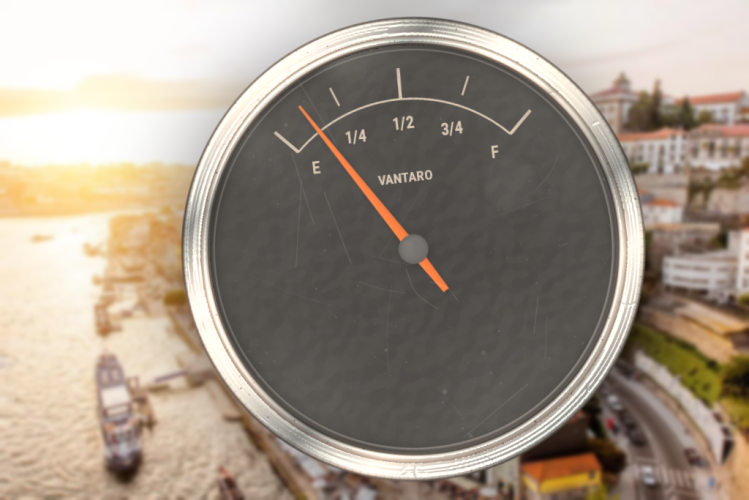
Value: **0.125**
